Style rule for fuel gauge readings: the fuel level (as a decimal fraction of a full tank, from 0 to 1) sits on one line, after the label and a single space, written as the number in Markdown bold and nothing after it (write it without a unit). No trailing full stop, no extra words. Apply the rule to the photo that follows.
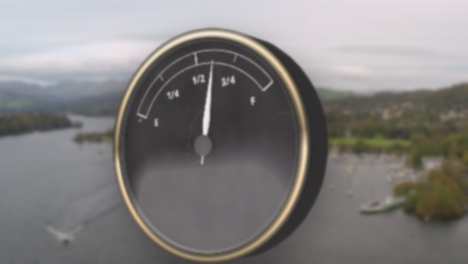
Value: **0.625**
